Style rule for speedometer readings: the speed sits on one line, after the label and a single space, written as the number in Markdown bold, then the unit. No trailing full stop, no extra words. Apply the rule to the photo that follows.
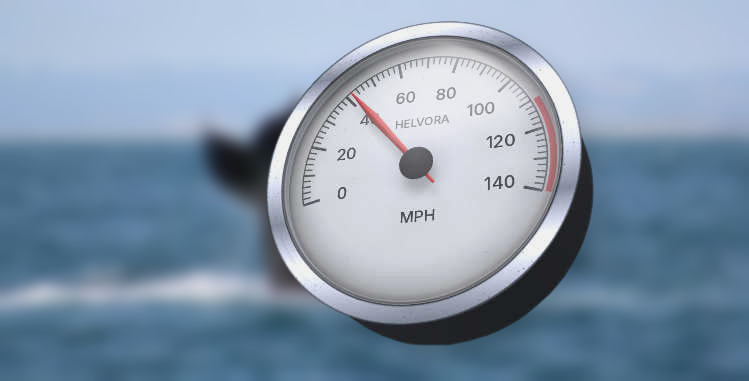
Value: **42** mph
